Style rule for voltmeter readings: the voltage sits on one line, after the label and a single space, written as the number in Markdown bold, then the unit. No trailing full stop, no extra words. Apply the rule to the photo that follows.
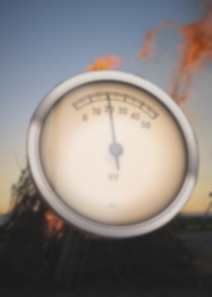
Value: **20** kV
